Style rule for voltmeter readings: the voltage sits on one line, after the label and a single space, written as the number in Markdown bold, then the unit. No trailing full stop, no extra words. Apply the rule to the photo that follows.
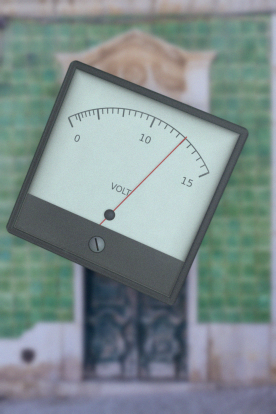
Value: **12.5** V
